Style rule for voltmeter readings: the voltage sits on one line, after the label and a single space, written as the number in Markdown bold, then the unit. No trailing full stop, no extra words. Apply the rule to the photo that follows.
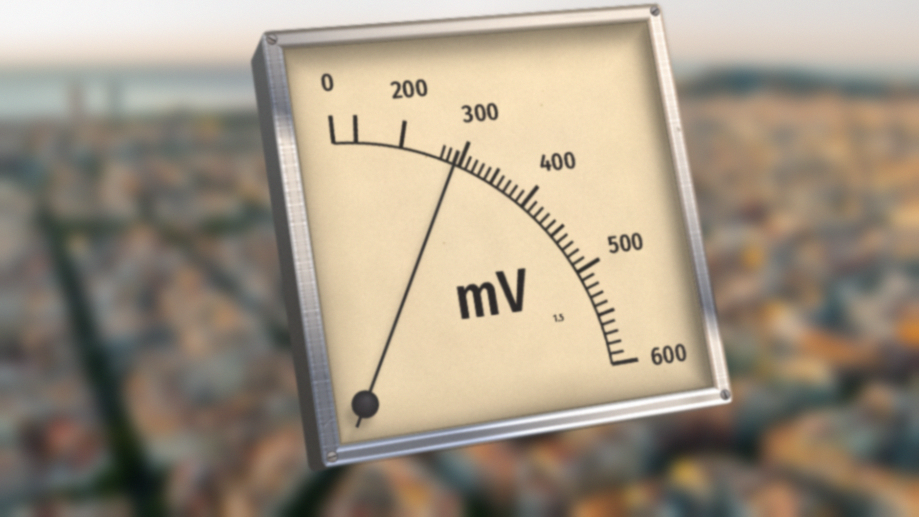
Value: **290** mV
